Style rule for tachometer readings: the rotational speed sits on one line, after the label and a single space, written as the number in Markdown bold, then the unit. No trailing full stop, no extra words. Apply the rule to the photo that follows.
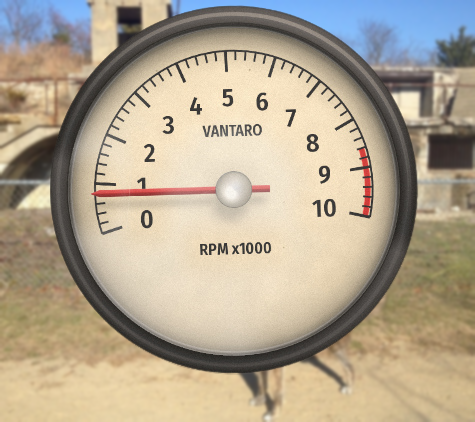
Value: **800** rpm
